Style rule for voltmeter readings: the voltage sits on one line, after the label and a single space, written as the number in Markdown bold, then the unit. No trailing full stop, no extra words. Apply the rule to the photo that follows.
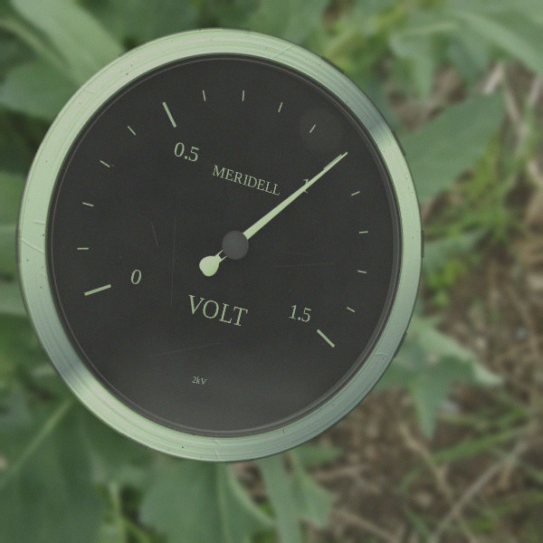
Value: **1** V
